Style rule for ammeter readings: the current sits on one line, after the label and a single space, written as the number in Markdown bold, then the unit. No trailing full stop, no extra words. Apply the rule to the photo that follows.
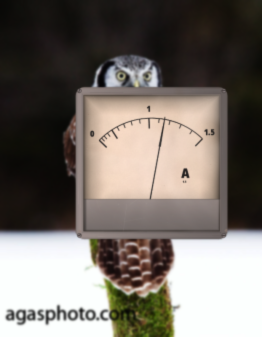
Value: **1.15** A
